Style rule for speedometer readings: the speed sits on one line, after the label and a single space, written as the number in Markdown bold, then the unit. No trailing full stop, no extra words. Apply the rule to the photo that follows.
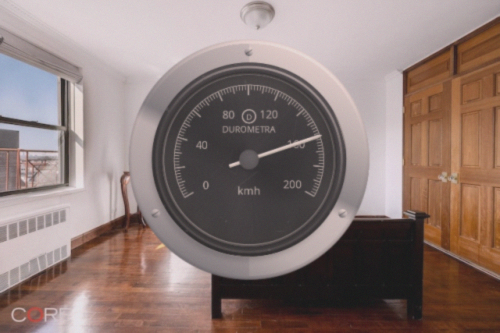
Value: **160** km/h
